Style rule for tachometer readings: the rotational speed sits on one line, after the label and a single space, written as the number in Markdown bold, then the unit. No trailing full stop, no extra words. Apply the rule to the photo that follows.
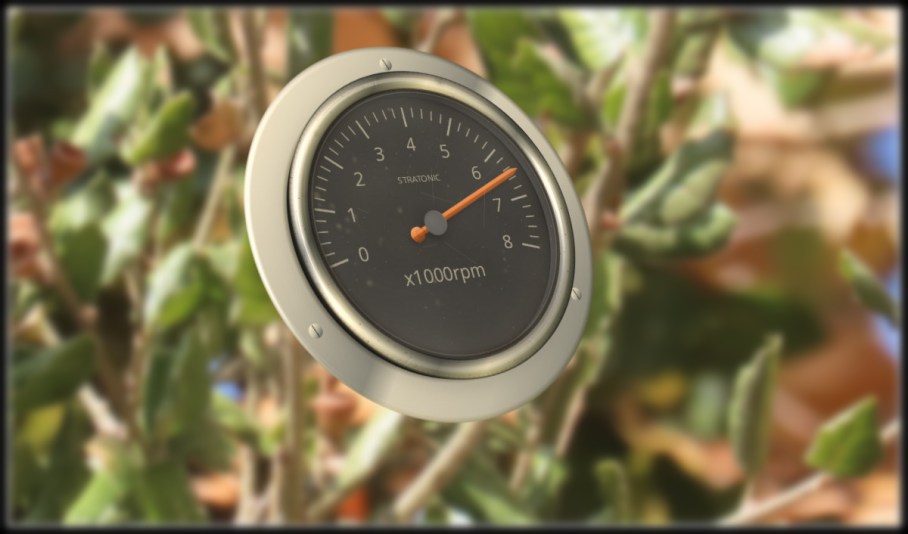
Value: **6500** rpm
